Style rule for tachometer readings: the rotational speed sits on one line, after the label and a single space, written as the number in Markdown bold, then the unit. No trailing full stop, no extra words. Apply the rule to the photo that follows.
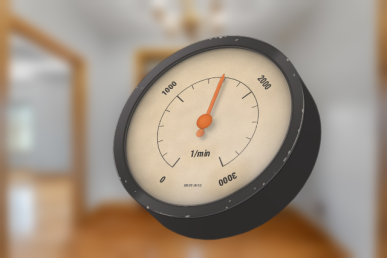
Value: **1600** rpm
